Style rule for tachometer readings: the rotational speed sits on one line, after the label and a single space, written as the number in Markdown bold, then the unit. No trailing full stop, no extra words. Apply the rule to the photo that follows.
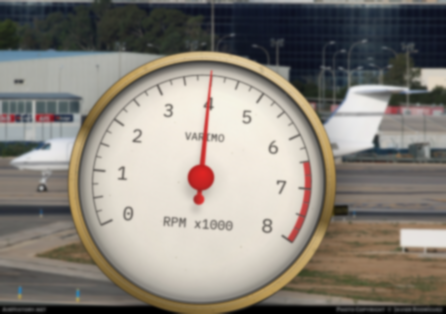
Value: **4000** rpm
